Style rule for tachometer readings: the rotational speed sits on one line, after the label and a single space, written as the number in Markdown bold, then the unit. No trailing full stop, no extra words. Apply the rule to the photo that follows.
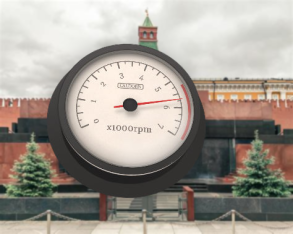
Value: **5750** rpm
